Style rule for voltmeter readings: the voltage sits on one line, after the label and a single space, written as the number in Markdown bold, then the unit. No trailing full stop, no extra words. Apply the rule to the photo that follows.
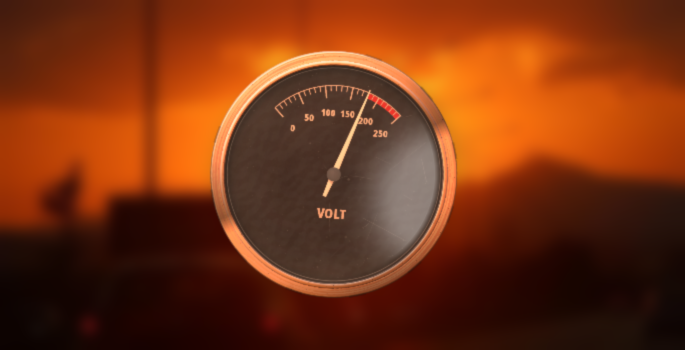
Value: **180** V
